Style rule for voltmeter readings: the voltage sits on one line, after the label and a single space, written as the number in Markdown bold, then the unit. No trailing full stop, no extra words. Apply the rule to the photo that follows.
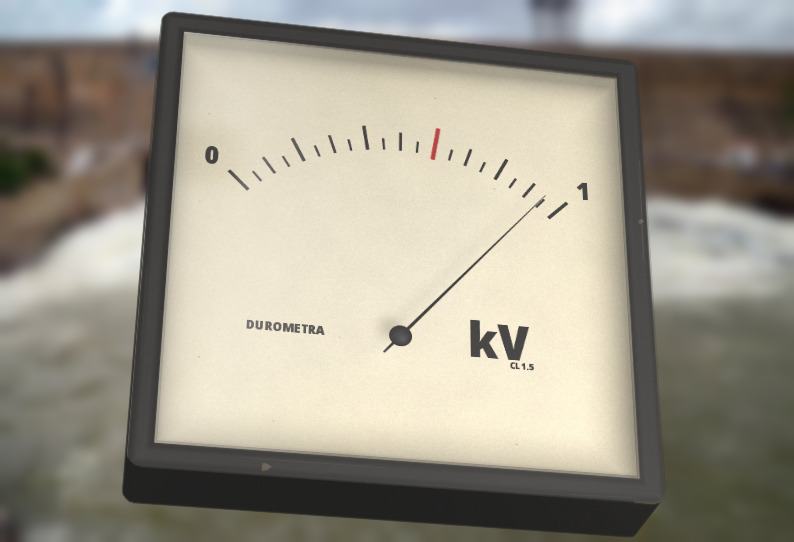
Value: **0.95** kV
